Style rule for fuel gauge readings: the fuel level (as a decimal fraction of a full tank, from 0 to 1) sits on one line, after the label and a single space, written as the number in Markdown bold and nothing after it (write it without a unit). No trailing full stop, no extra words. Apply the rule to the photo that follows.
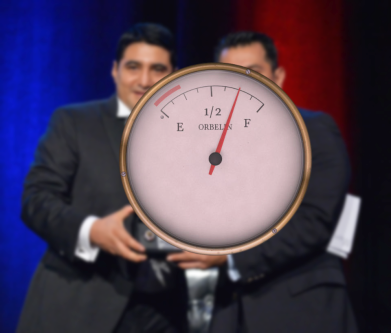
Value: **0.75**
